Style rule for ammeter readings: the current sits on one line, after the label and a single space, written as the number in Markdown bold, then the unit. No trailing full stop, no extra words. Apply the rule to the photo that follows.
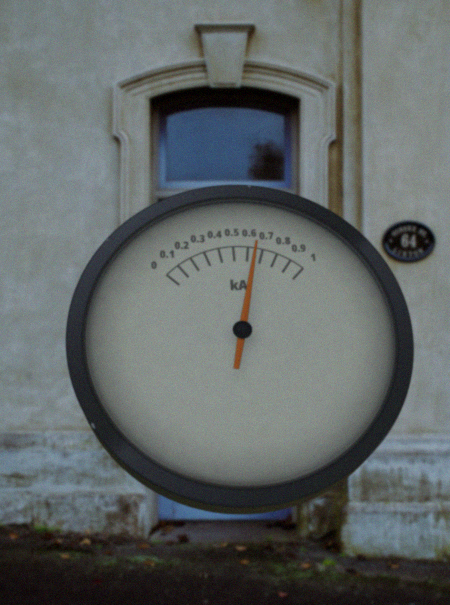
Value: **0.65** kA
